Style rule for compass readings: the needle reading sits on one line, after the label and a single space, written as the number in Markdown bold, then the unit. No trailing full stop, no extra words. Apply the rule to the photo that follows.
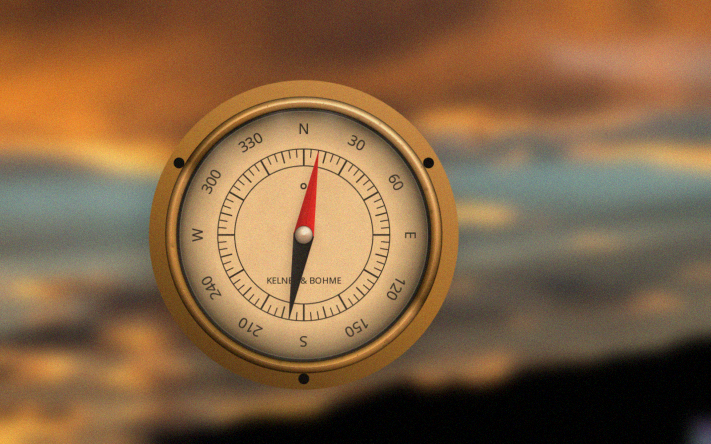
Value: **10** °
